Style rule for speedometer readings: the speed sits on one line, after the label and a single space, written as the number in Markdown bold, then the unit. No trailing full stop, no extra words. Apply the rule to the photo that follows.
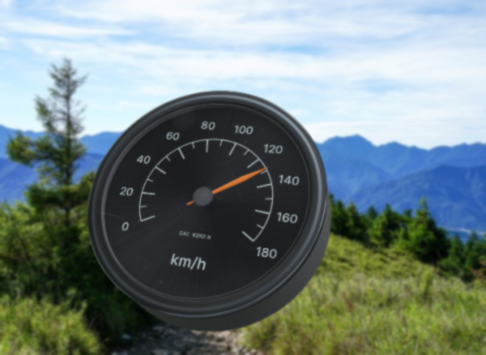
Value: **130** km/h
